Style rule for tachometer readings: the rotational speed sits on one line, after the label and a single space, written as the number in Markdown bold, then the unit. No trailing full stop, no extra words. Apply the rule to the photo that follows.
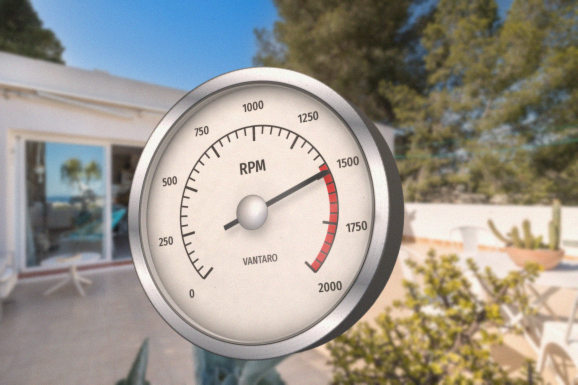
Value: **1500** rpm
